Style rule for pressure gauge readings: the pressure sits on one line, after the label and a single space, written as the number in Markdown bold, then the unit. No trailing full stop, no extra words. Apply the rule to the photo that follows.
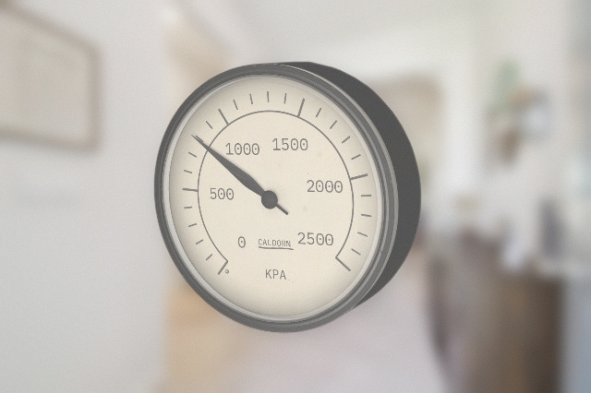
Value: **800** kPa
